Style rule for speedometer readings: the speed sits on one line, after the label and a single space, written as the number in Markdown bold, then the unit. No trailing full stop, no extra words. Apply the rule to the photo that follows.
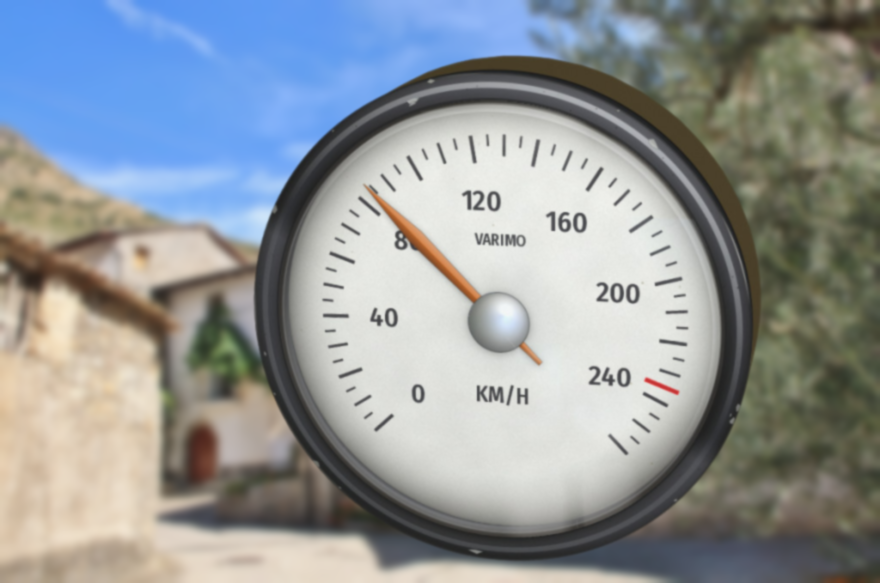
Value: **85** km/h
